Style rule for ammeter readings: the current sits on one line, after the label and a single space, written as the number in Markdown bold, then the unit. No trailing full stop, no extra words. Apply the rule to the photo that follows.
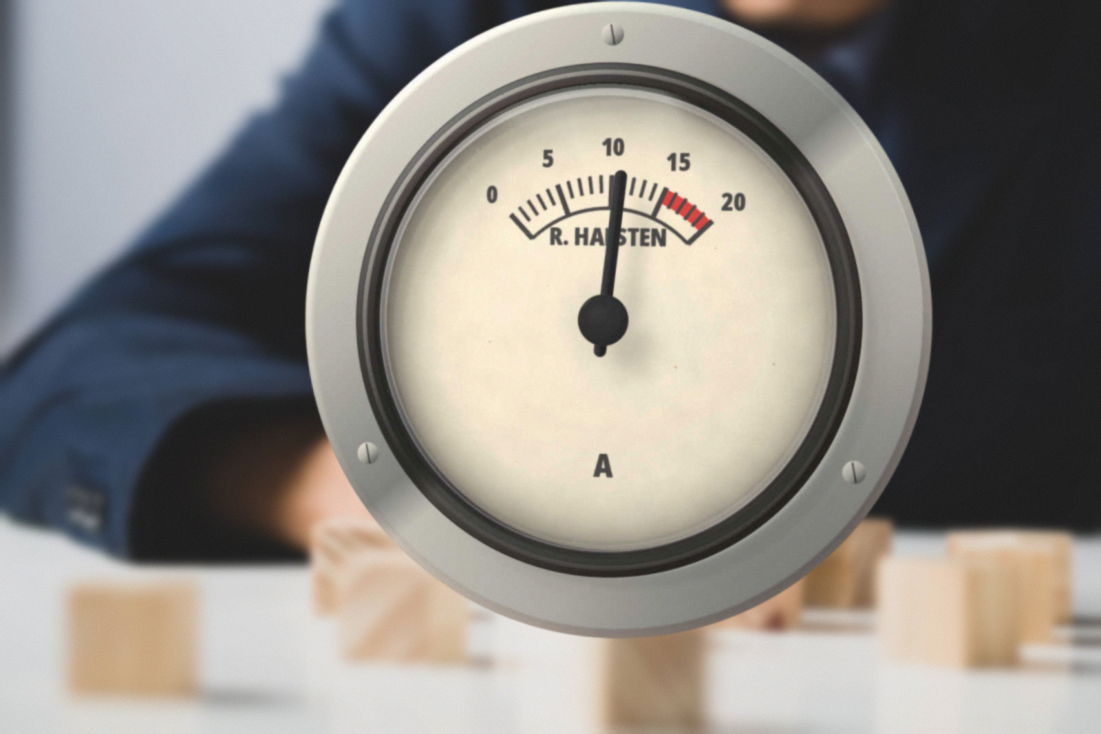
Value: **11** A
